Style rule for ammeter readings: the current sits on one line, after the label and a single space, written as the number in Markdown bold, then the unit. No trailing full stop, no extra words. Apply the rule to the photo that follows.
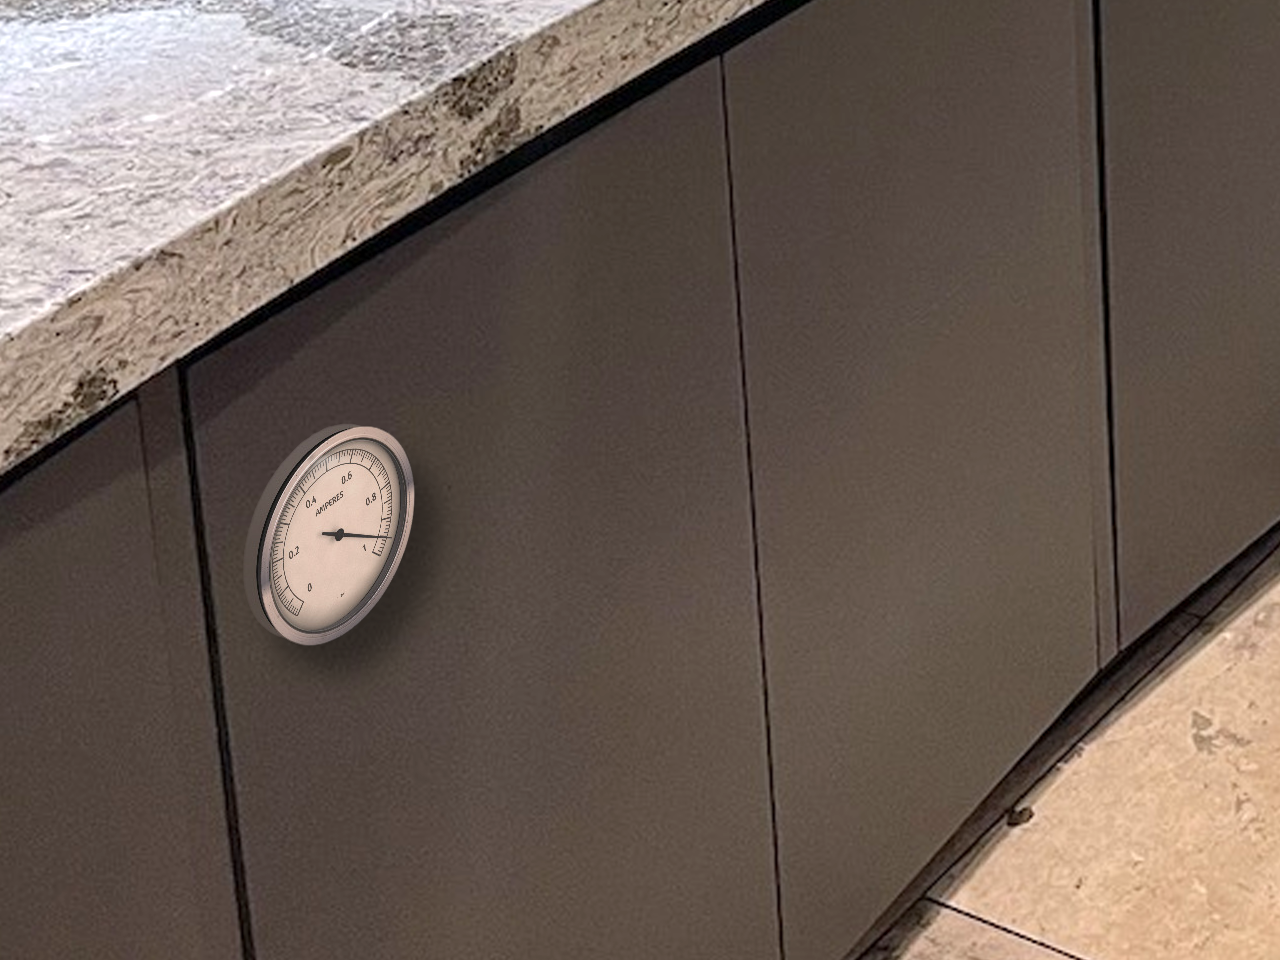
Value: **0.95** A
